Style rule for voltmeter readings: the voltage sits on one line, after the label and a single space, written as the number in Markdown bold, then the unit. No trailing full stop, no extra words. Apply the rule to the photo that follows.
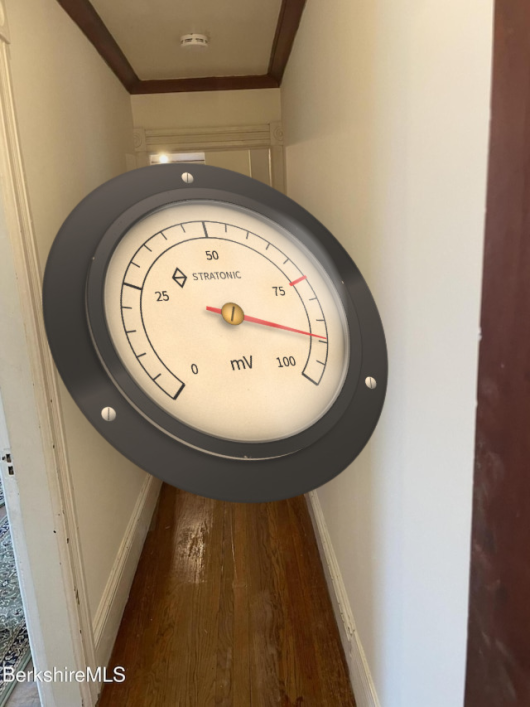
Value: **90** mV
